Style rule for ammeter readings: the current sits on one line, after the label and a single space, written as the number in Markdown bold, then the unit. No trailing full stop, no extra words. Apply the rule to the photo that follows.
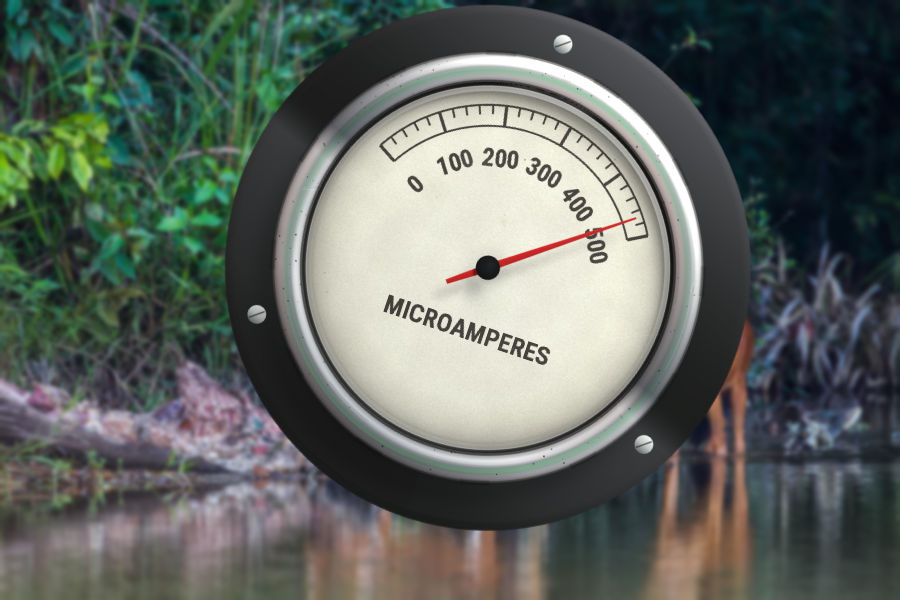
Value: **470** µA
